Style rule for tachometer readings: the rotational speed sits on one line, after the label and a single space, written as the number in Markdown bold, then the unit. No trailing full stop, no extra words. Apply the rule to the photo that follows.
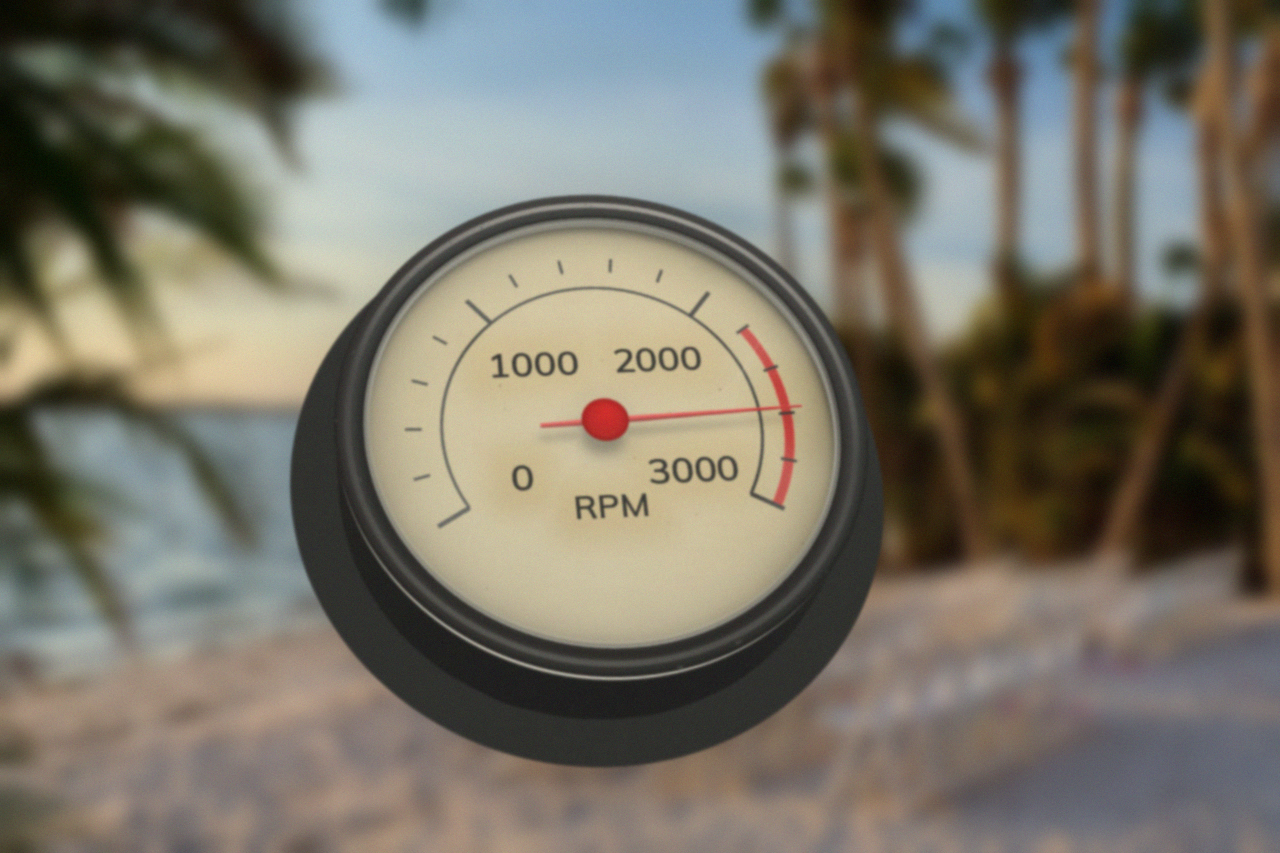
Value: **2600** rpm
